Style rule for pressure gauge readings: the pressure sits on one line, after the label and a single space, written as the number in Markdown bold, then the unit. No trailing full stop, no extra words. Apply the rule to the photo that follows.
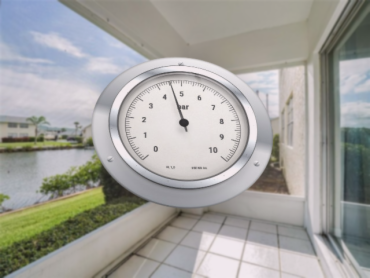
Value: **4.5** bar
